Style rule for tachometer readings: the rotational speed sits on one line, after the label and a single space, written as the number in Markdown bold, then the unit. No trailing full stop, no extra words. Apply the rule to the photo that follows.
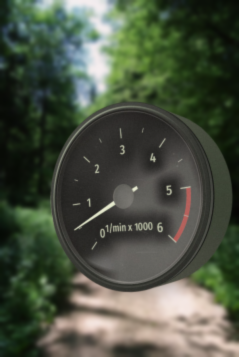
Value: **500** rpm
